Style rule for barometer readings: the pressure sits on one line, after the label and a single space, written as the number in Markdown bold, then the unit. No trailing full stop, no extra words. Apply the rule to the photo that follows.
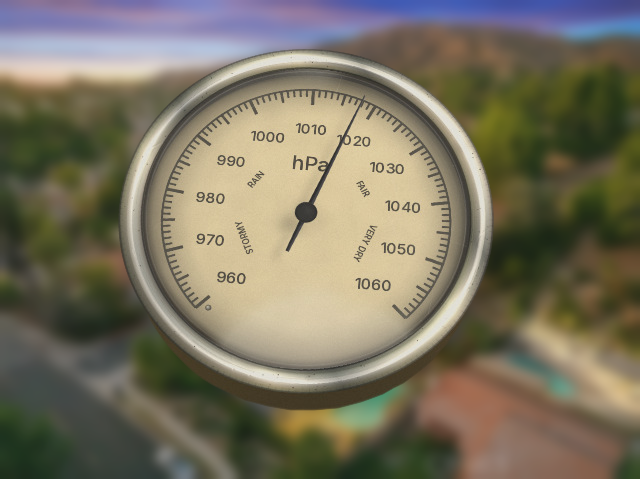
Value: **1018** hPa
